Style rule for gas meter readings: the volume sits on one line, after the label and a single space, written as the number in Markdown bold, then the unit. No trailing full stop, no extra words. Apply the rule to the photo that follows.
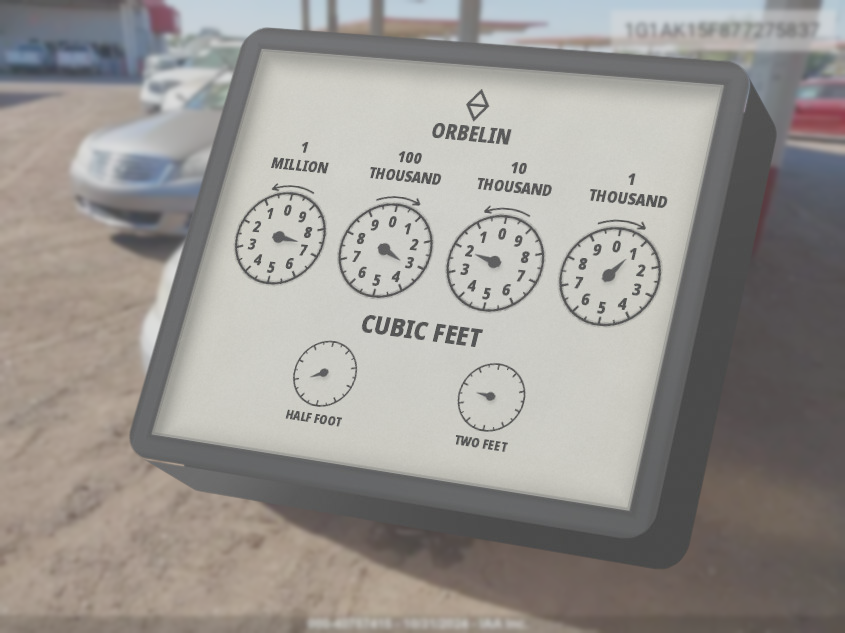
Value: **732100** ft³
